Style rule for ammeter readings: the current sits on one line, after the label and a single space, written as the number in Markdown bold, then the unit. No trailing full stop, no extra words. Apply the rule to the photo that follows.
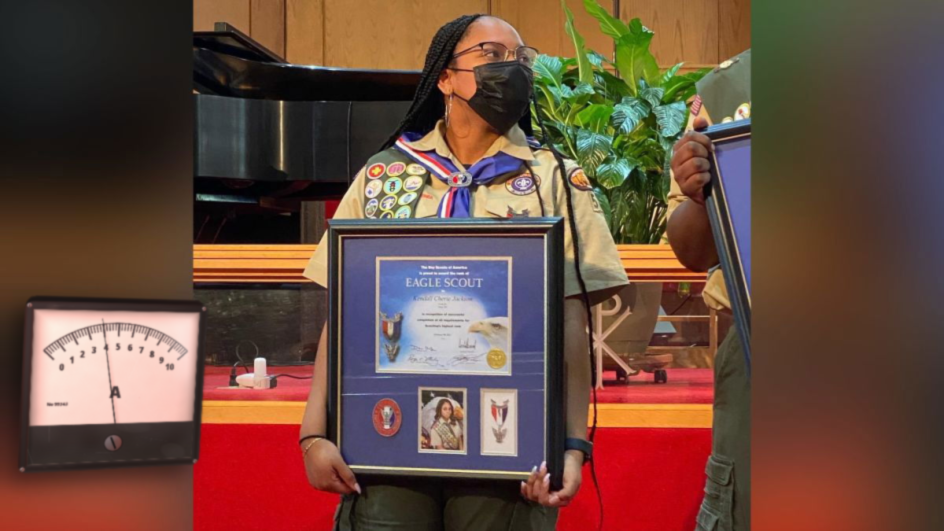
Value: **4** A
